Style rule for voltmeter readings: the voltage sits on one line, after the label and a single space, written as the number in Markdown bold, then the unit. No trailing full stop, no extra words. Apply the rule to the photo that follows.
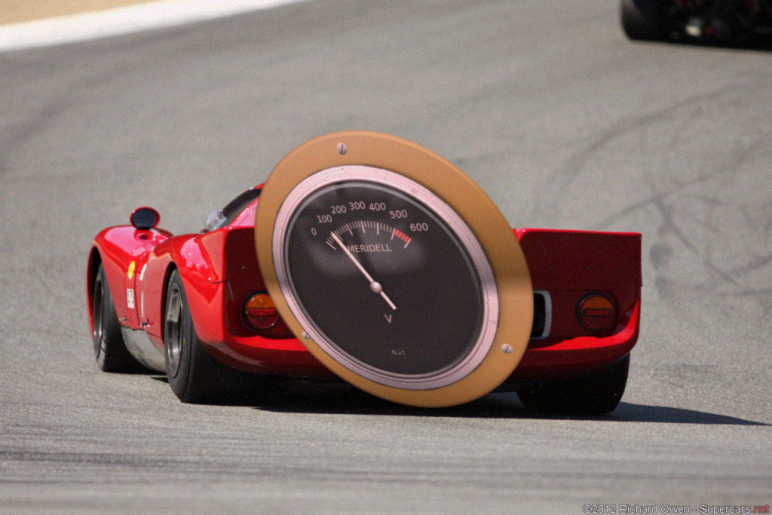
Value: **100** V
